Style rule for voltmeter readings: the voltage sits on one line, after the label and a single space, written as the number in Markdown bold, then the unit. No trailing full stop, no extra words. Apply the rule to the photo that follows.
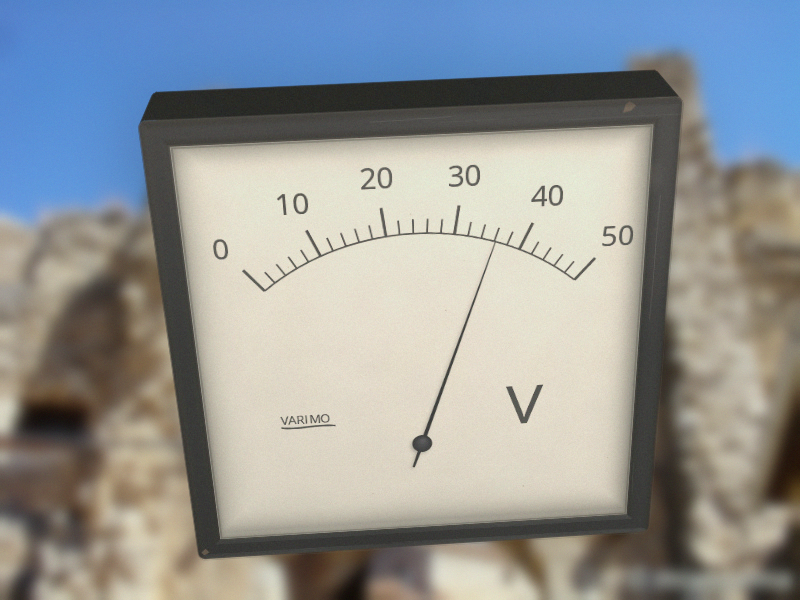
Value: **36** V
